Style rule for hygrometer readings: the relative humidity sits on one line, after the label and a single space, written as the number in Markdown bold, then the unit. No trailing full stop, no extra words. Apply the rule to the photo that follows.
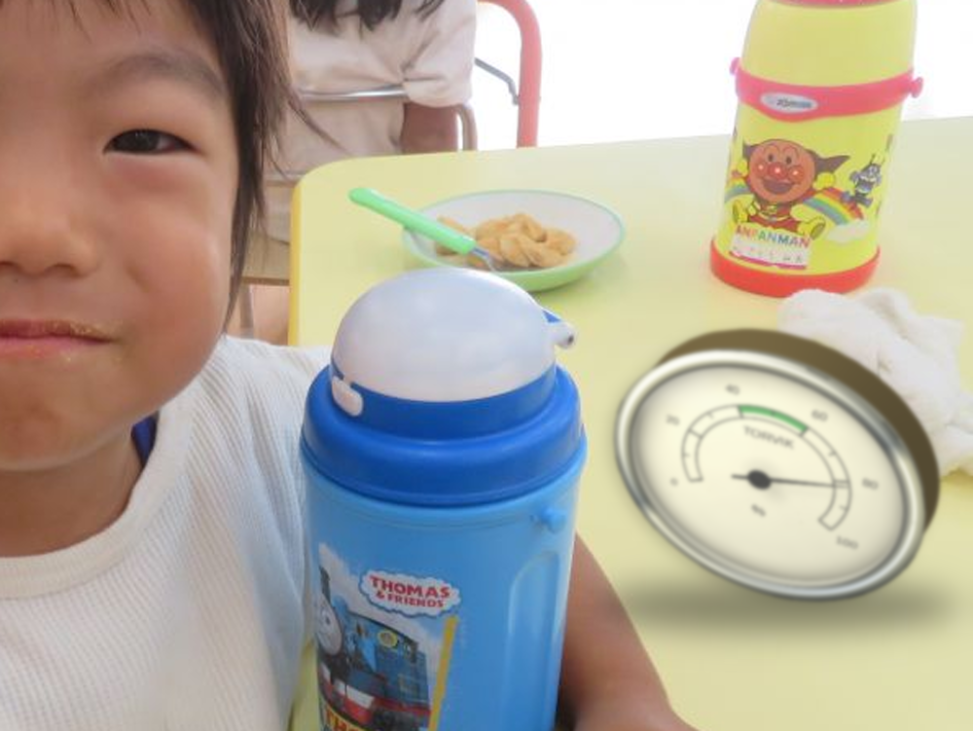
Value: **80** %
